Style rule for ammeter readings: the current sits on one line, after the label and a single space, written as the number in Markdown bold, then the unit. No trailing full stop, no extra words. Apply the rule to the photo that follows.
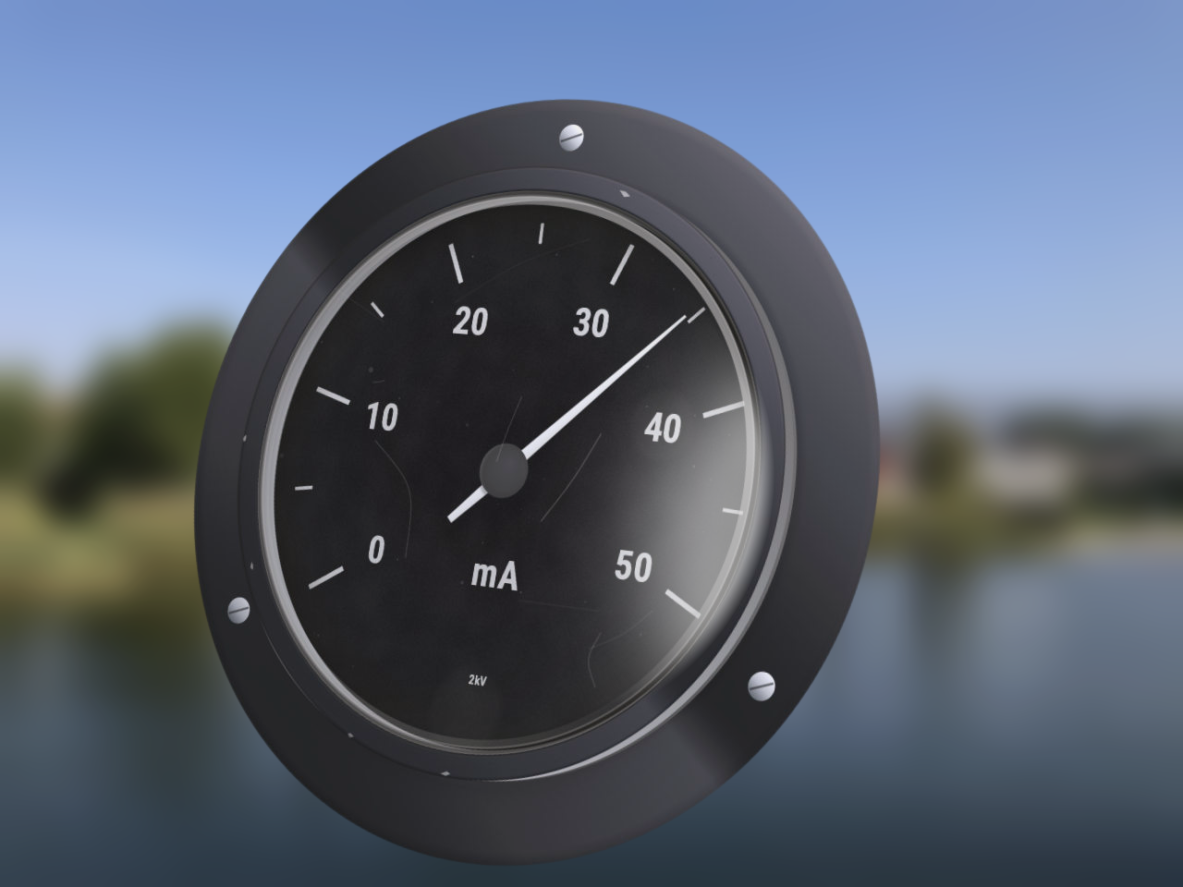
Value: **35** mA
